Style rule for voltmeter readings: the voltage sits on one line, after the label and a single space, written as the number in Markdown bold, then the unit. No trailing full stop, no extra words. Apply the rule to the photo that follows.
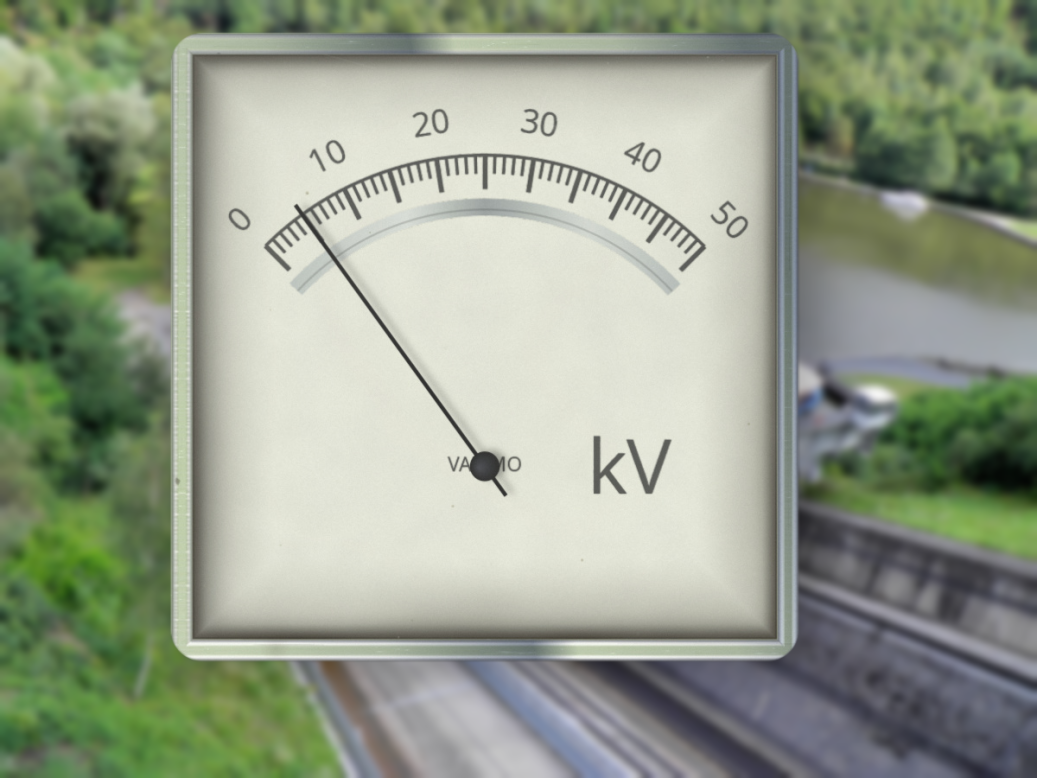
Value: **5** kV
